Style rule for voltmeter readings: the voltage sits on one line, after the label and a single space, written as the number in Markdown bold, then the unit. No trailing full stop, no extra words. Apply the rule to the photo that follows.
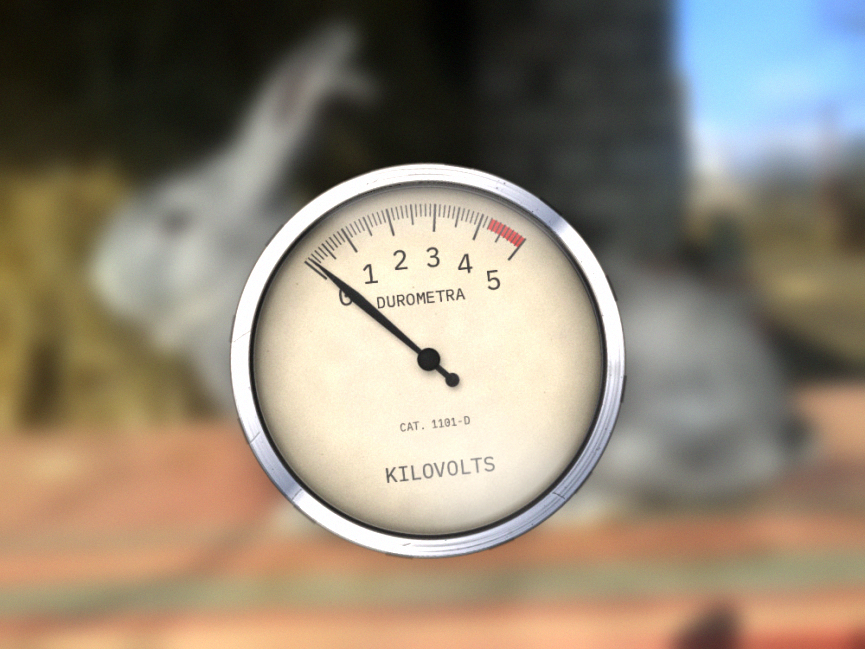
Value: **0.1** kV
